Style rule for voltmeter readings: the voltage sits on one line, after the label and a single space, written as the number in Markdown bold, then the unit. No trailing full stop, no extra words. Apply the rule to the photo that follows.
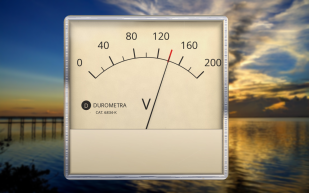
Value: **140** V
